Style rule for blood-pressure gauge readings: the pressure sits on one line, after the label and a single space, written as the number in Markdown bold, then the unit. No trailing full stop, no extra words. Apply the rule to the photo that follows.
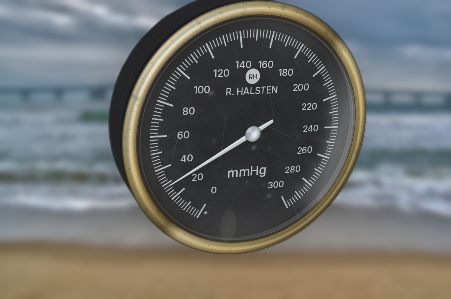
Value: **30** mmHg
